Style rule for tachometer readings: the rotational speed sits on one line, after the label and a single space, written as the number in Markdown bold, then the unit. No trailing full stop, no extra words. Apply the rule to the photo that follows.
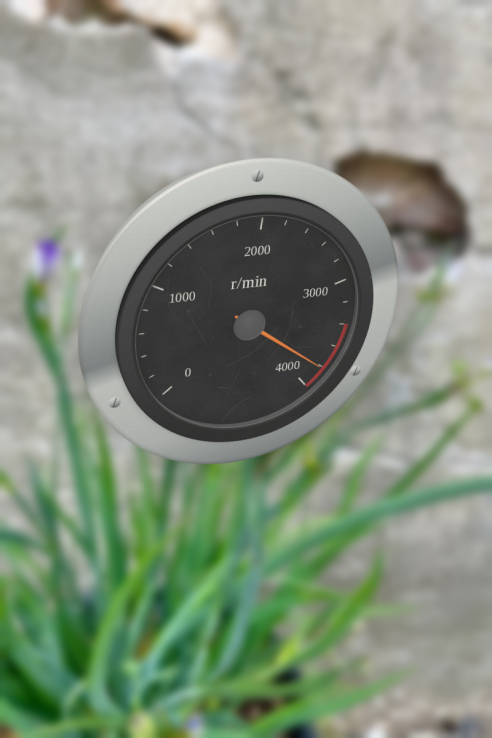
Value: **3800** rpm
